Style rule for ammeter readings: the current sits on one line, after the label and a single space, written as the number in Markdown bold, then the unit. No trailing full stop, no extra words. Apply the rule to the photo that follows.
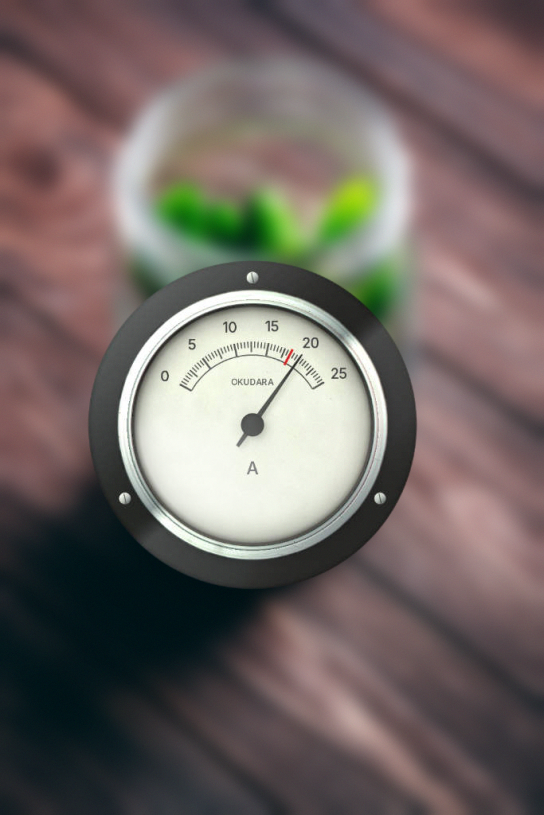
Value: **20** A
